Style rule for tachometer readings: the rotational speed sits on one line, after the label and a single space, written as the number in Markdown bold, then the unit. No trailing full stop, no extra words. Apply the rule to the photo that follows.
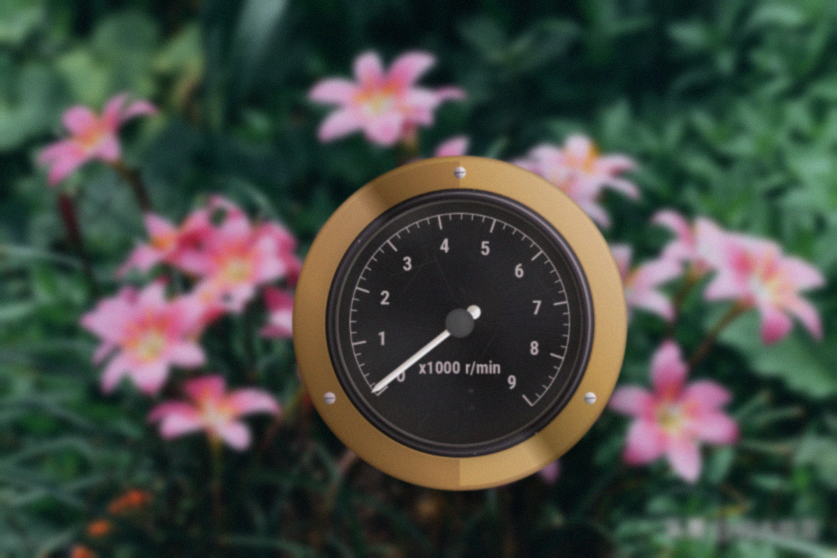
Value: **100** rpm
